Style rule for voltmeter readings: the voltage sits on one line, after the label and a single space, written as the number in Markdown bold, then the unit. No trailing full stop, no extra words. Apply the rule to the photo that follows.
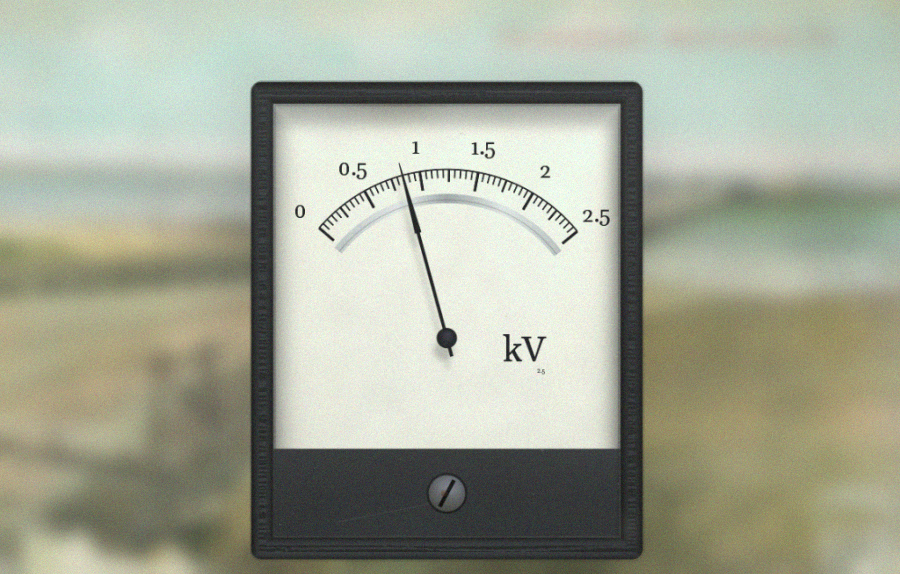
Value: **0.85** kV
